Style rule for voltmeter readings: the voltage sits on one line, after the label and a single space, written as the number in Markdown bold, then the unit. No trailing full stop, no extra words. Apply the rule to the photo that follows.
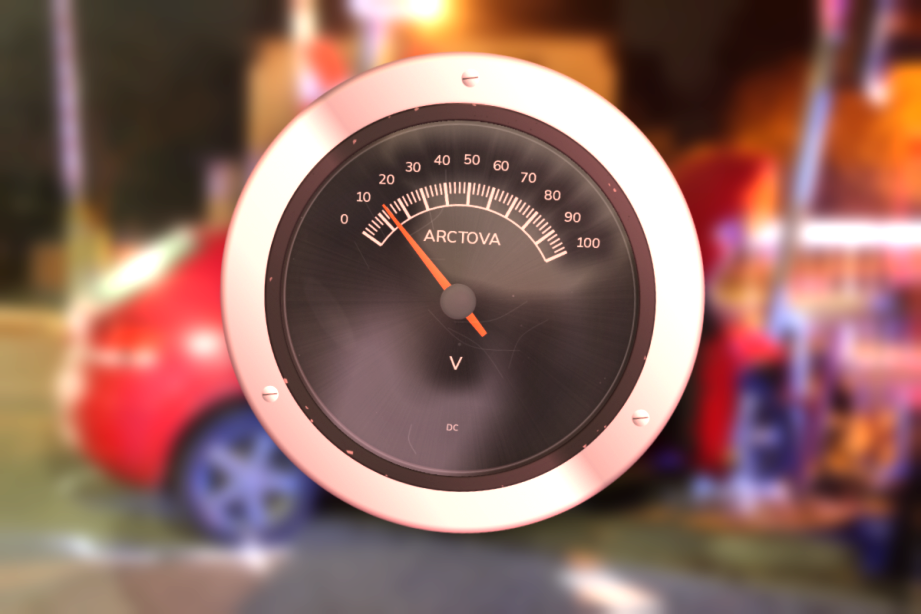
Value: **14** V
